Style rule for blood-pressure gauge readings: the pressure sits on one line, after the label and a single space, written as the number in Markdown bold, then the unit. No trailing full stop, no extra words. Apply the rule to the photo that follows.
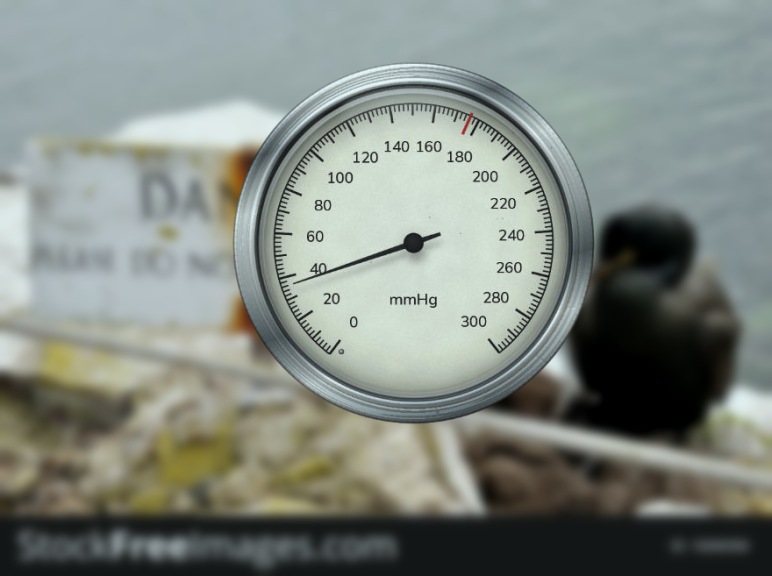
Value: **36** mmHg
